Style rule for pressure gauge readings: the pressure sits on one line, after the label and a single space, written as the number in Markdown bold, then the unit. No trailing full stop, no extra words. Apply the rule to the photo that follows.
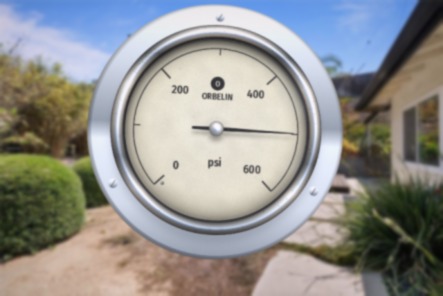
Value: **500** psi
